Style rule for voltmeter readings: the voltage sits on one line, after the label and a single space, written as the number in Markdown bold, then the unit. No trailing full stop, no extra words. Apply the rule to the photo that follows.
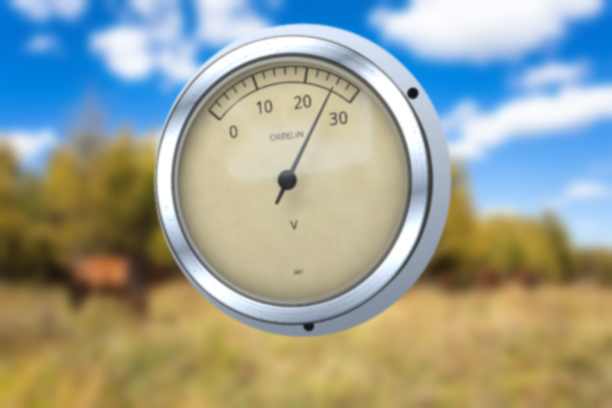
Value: **26** V
